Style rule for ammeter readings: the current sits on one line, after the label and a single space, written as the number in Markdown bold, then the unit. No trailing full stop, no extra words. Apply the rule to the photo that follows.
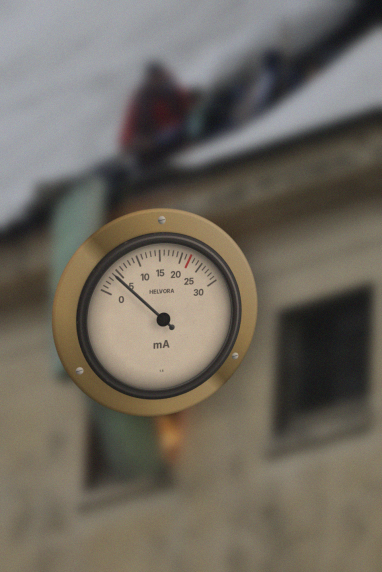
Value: **4** mA
